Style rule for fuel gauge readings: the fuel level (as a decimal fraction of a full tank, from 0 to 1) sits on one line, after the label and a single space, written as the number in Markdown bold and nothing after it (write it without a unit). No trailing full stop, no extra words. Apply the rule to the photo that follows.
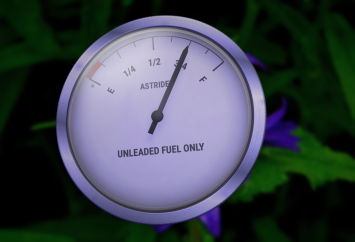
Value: **0.75**
